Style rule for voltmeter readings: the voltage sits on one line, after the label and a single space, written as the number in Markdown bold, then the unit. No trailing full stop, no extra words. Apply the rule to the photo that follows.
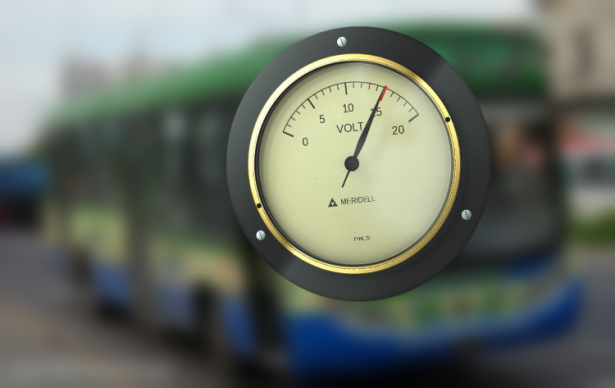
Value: **15** V
